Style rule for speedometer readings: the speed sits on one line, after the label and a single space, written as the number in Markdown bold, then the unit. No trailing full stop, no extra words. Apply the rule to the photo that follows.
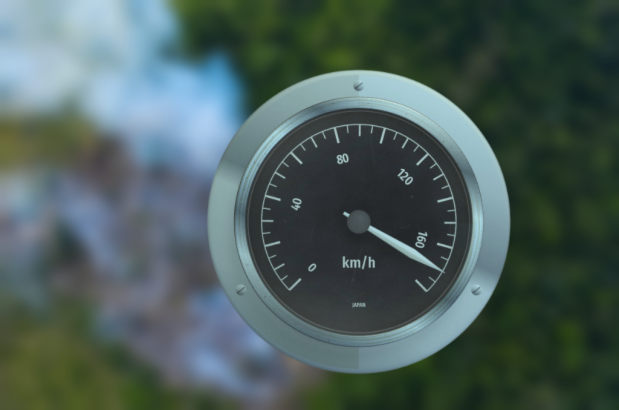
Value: **170** km/h
